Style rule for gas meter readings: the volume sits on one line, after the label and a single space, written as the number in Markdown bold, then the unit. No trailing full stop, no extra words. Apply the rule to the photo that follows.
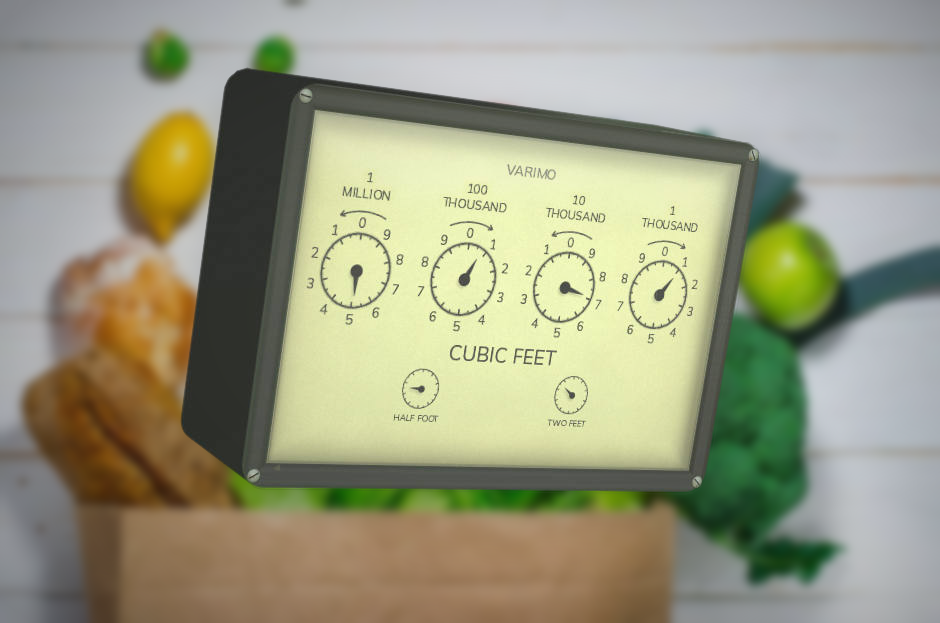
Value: **507100** ft³
